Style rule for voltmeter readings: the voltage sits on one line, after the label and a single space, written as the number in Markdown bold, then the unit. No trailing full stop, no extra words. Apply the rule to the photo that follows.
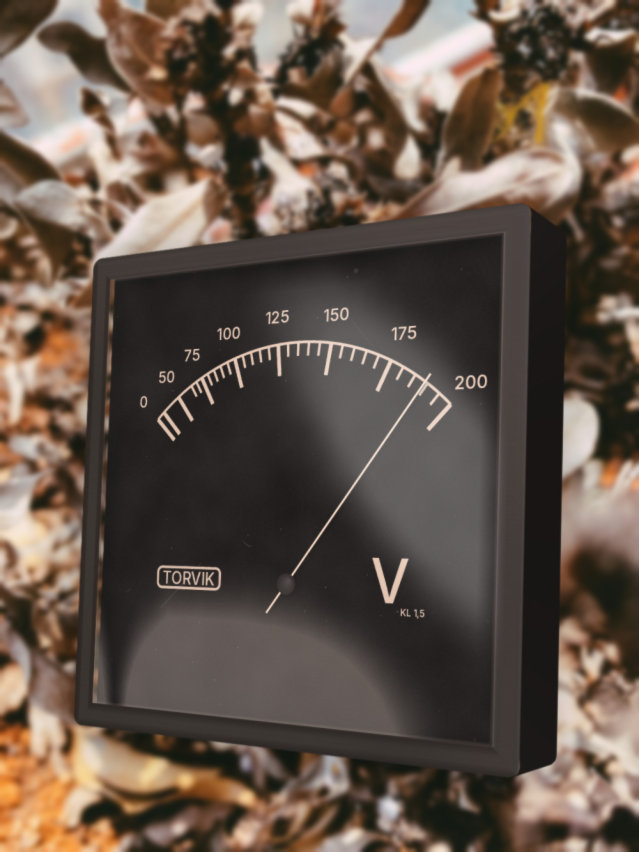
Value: **190** V
